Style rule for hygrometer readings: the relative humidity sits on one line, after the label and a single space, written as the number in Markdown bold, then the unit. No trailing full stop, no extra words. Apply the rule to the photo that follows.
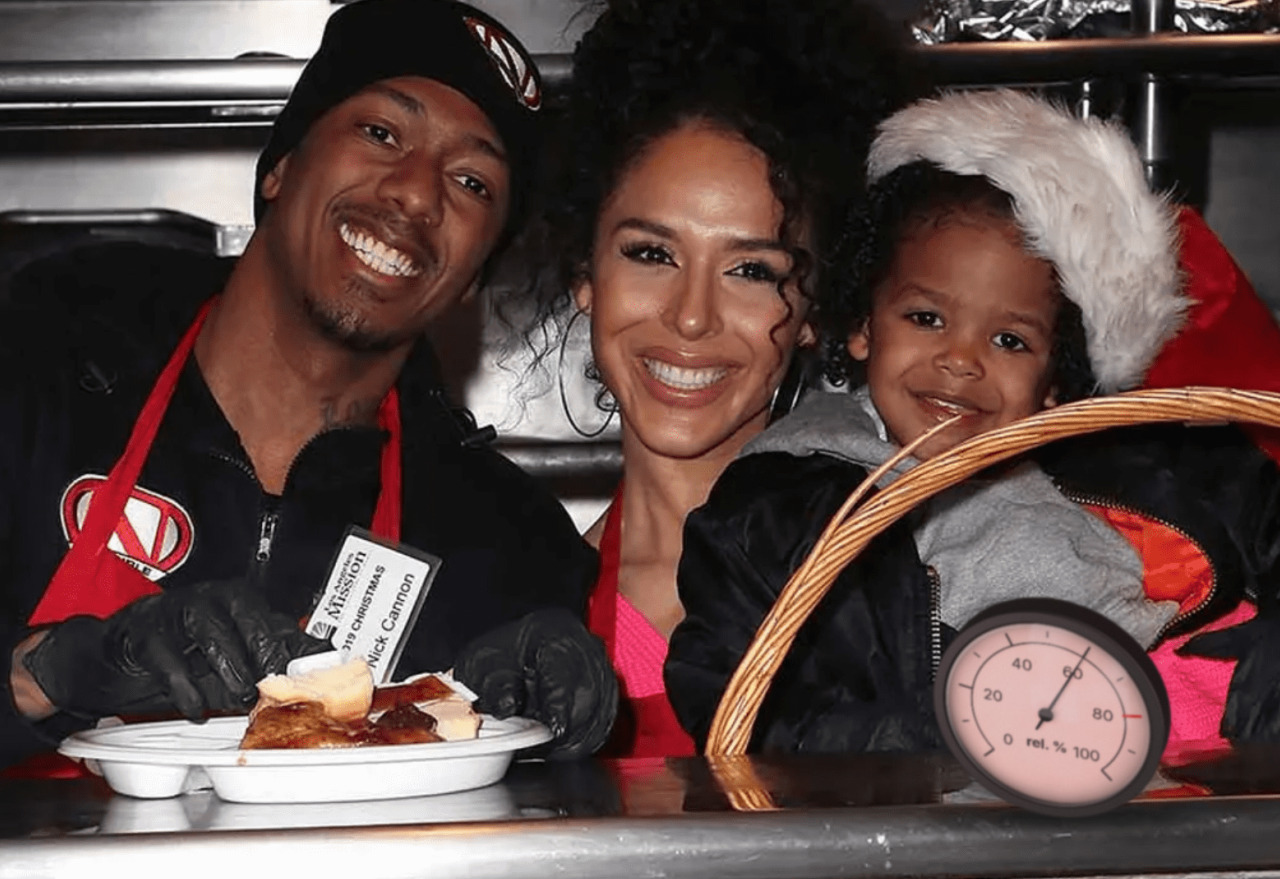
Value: **60** %
